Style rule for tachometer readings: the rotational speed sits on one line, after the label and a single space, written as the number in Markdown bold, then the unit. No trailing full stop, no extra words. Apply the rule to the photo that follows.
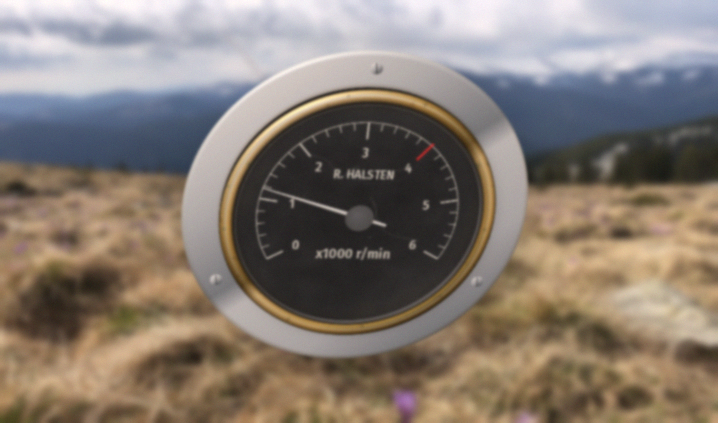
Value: **1200** rpm
